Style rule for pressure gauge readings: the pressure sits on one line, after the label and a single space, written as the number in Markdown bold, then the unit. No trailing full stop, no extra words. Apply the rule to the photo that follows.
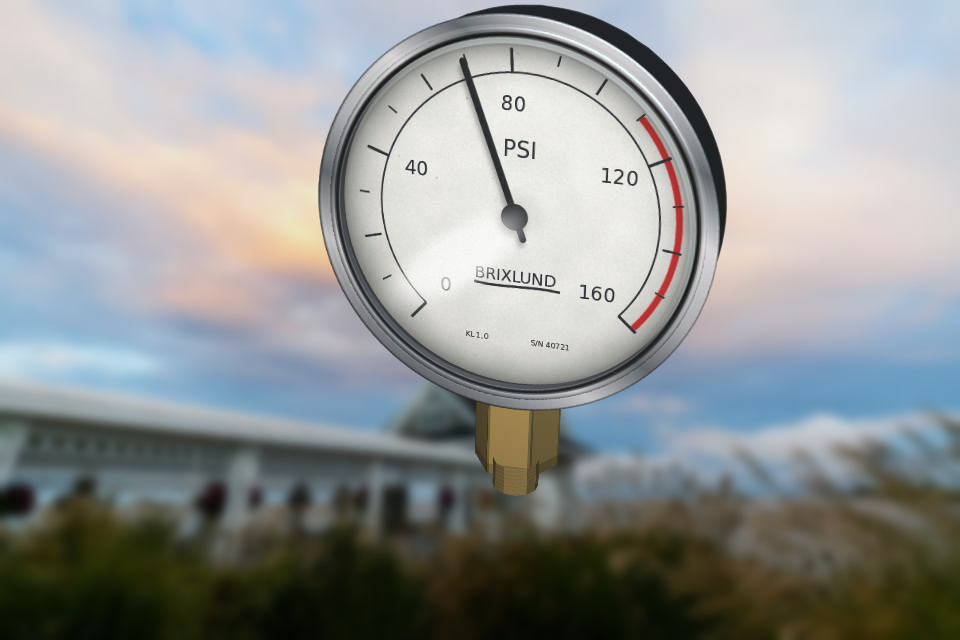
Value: **70** psi
